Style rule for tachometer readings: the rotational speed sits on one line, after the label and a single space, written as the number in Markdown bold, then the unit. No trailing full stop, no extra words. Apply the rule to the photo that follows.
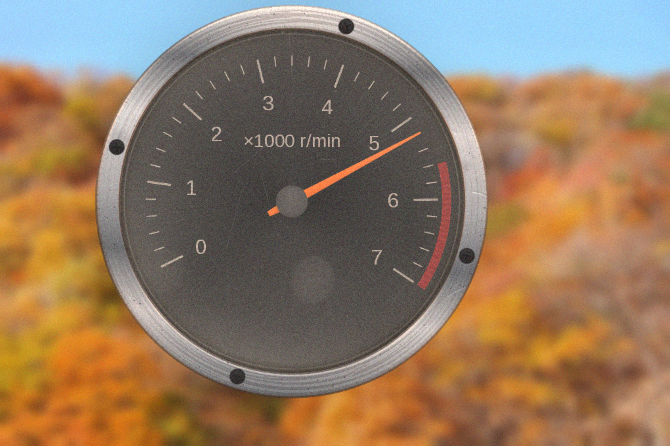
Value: **5200** rpm
